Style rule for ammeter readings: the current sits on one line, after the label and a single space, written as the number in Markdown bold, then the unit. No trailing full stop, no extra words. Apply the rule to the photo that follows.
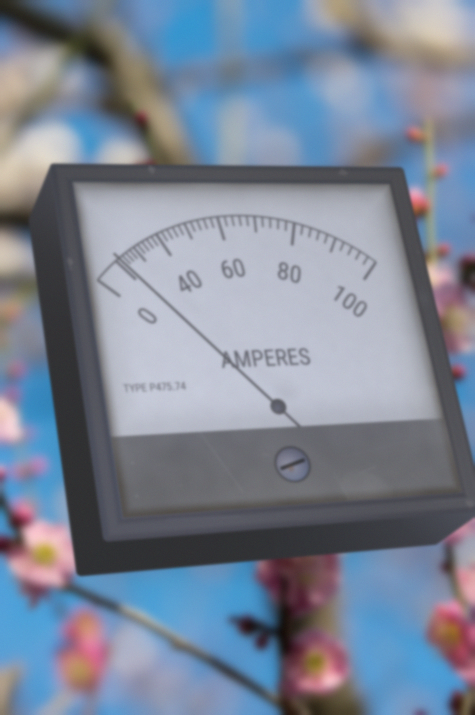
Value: **20** A
